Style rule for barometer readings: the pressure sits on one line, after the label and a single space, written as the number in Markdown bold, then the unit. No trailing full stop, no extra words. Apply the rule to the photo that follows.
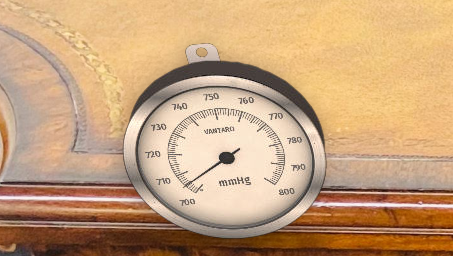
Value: **705** mmHg
